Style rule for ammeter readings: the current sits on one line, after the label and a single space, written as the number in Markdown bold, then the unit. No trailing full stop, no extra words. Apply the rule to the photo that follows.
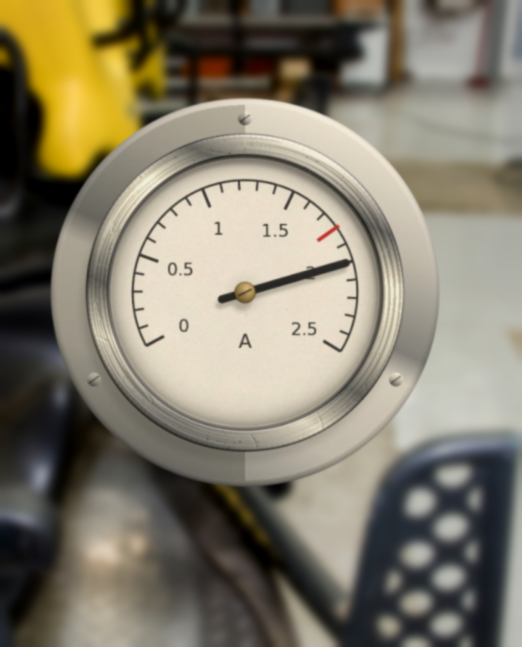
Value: **2** A
